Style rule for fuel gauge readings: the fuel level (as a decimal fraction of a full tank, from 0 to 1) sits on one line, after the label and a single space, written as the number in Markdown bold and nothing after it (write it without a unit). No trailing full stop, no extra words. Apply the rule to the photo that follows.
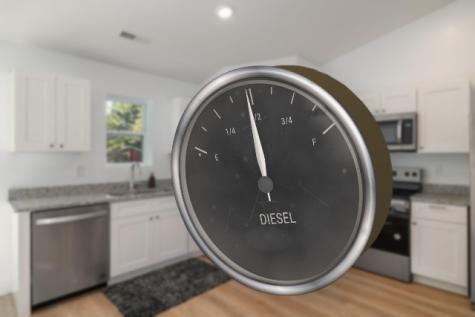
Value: **0.5**
